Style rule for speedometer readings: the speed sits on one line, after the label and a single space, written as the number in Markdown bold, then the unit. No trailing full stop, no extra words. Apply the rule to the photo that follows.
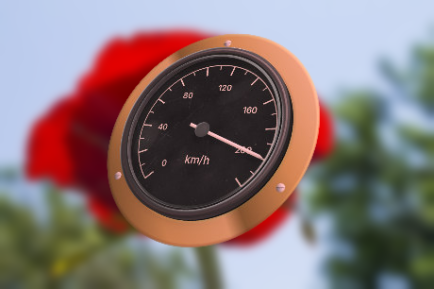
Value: **200** km/h
